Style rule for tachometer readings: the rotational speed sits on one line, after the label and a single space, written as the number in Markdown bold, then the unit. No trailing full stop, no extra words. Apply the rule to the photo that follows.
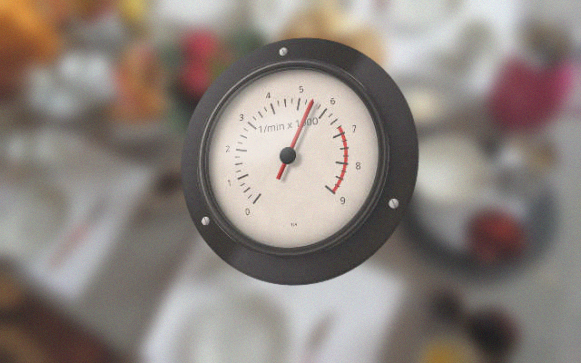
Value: **5500** rpm
